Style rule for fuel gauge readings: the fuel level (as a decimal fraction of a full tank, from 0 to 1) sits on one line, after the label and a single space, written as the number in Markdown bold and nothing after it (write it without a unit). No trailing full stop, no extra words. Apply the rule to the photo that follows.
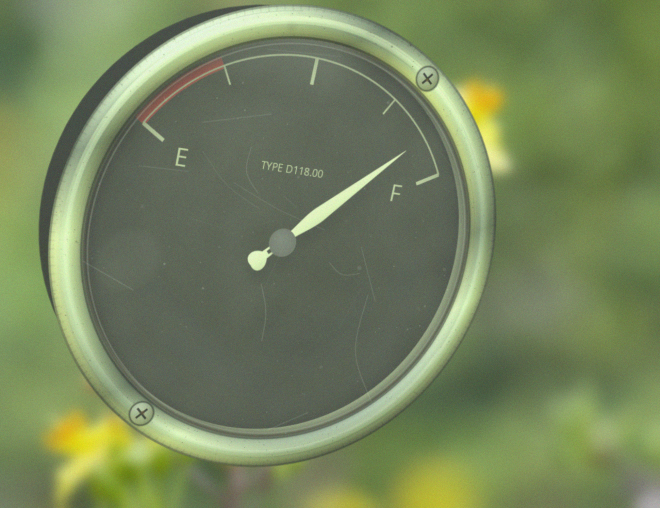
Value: **0.875**
